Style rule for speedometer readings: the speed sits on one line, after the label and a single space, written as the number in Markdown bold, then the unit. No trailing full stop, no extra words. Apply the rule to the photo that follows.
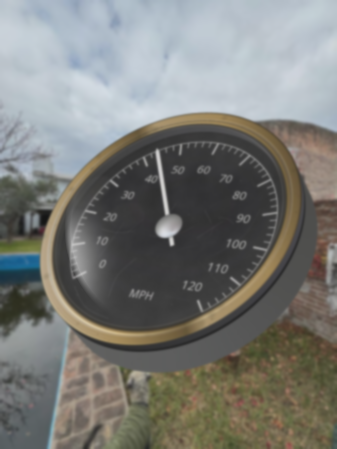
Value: **44** mph
